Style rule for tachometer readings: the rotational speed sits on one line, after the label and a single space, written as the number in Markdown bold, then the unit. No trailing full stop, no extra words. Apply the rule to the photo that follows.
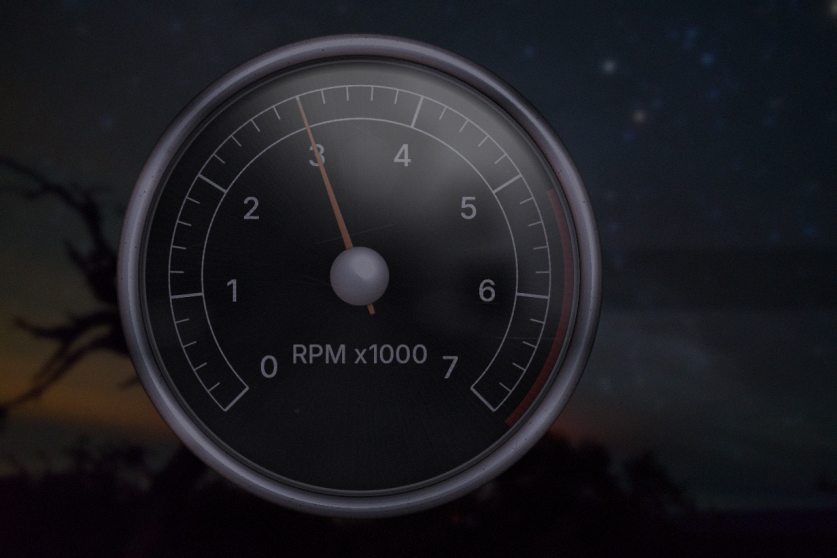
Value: **3000** rpm
